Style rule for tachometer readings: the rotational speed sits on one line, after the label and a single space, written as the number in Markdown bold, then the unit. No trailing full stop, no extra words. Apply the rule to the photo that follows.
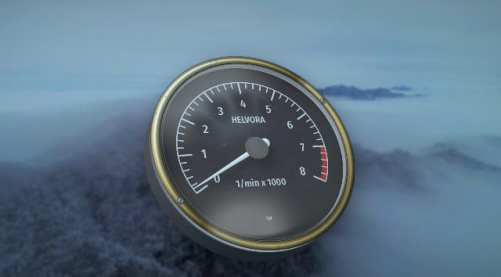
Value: **100** rpm
